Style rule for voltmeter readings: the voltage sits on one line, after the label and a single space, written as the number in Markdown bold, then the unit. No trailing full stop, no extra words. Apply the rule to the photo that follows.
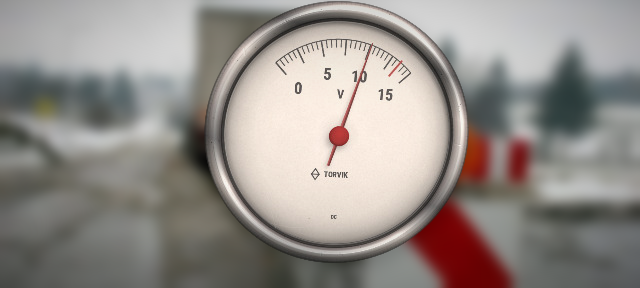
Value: **10** V
